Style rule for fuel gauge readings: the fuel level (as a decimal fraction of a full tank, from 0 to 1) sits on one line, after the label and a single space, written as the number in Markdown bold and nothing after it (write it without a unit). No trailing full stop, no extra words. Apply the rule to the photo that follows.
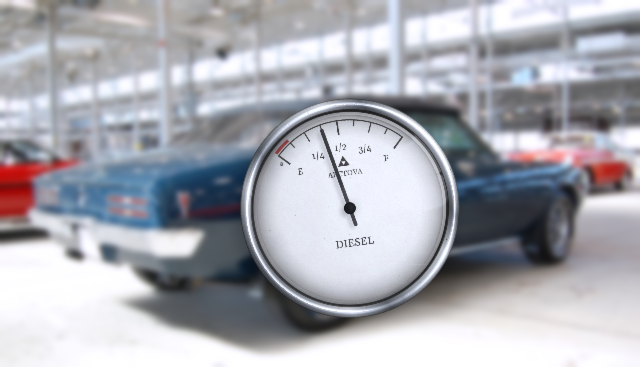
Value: **0.375**
